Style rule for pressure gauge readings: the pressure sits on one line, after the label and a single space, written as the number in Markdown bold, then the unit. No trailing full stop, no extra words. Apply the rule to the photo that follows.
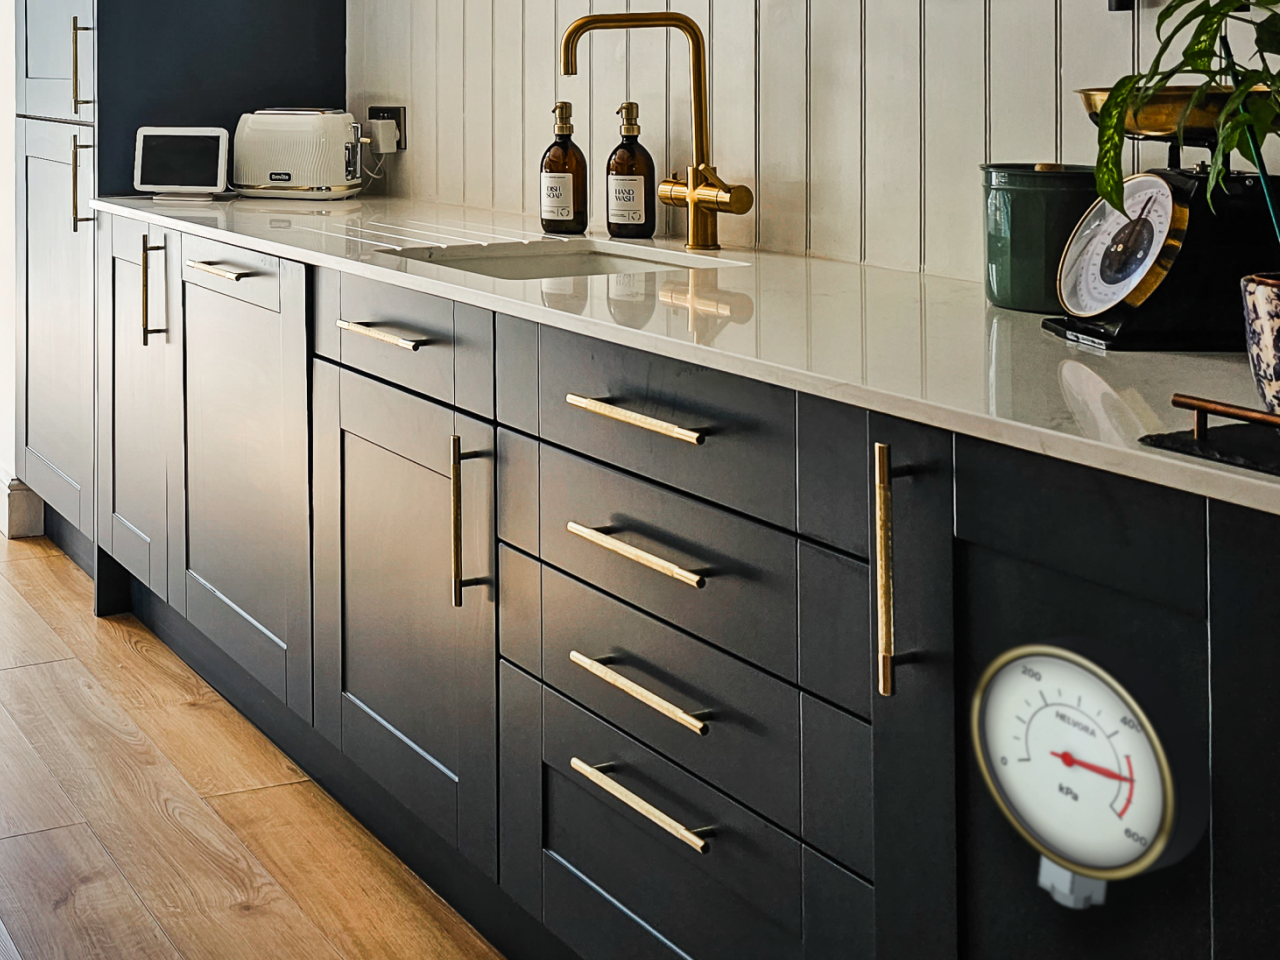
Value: **500** kPa
